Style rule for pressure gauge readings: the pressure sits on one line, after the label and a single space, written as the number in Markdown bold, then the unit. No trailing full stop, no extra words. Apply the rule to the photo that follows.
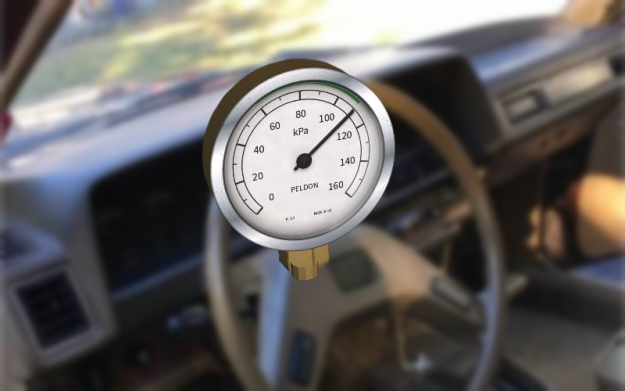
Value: **110** kPa
